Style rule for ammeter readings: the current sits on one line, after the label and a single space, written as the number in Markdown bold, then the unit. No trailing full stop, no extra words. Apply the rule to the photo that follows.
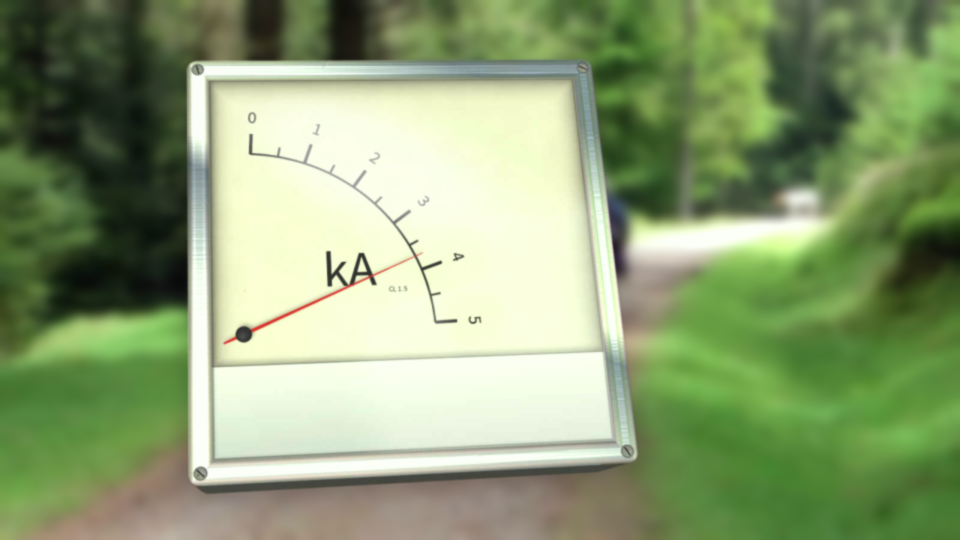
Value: **3.75** kA
